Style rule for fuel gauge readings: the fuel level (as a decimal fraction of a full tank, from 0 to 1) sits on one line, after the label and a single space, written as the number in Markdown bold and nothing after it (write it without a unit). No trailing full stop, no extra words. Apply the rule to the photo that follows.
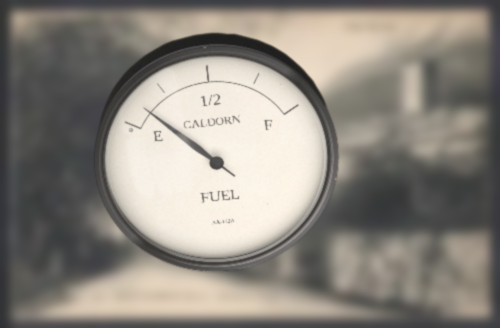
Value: **0.125**
